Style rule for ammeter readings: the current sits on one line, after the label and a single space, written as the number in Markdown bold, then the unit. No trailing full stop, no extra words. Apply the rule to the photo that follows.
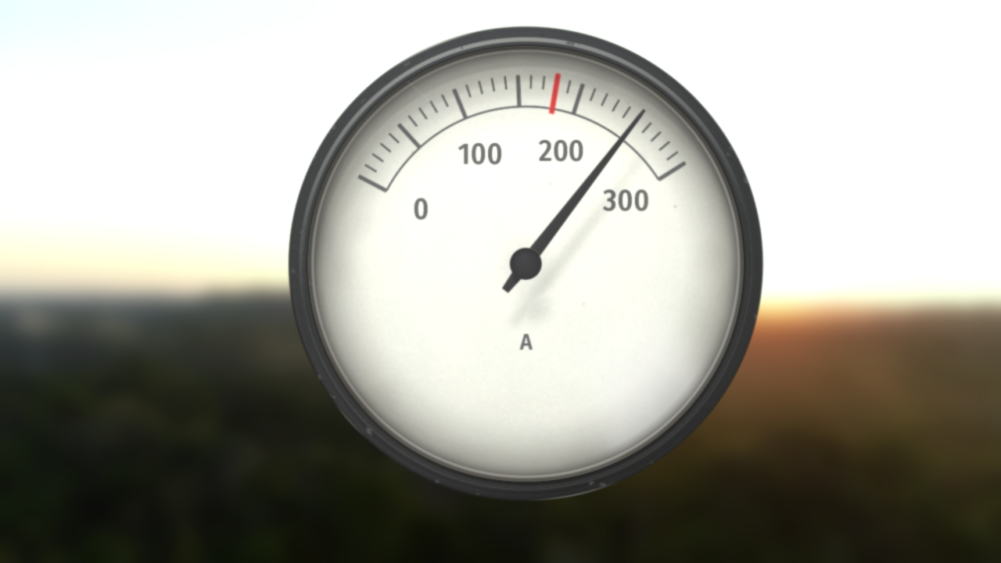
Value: **250** A
